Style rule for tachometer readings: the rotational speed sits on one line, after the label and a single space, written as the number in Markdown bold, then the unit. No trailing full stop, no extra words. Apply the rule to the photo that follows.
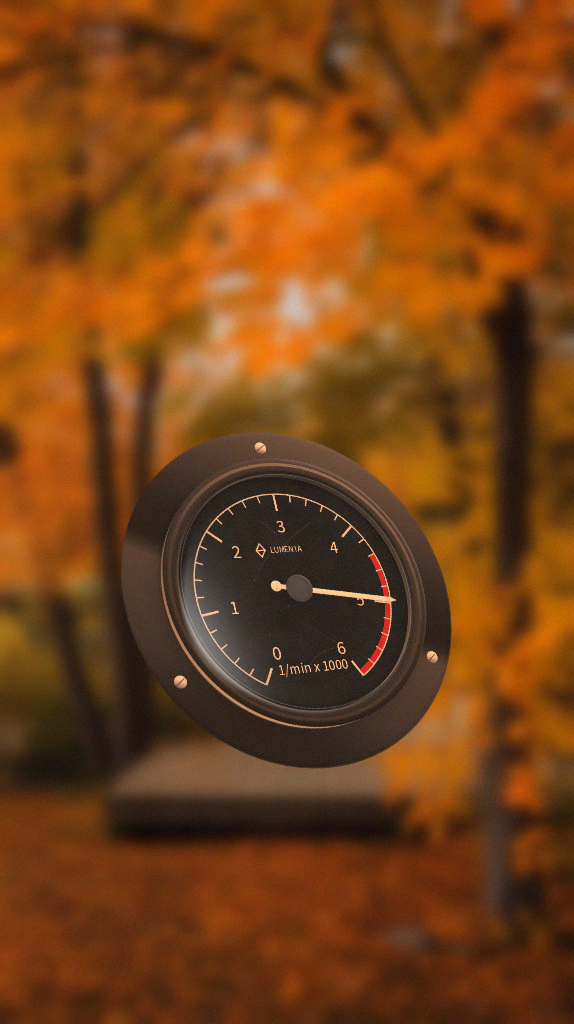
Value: **5000** rpm
